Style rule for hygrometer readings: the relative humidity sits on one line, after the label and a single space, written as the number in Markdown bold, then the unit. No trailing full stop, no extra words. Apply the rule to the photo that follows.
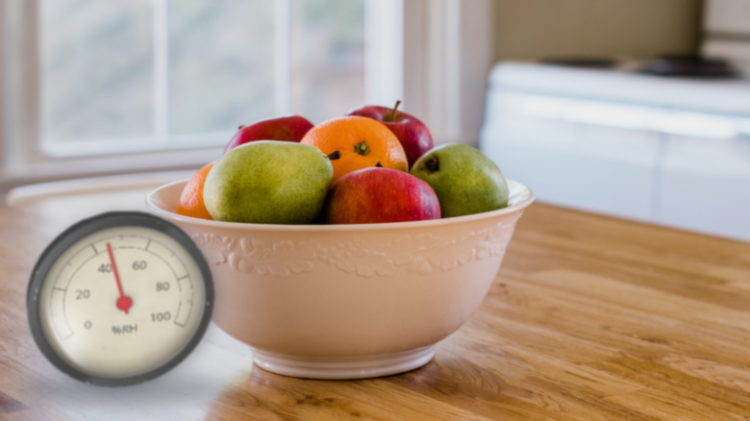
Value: **45** %
